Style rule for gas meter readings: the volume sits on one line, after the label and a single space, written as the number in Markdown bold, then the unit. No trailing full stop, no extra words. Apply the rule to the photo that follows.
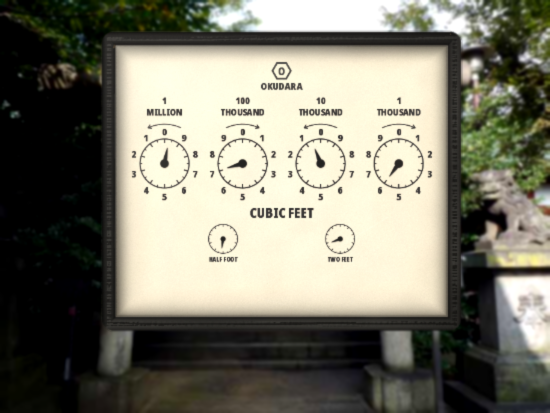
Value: **970600** ft³
